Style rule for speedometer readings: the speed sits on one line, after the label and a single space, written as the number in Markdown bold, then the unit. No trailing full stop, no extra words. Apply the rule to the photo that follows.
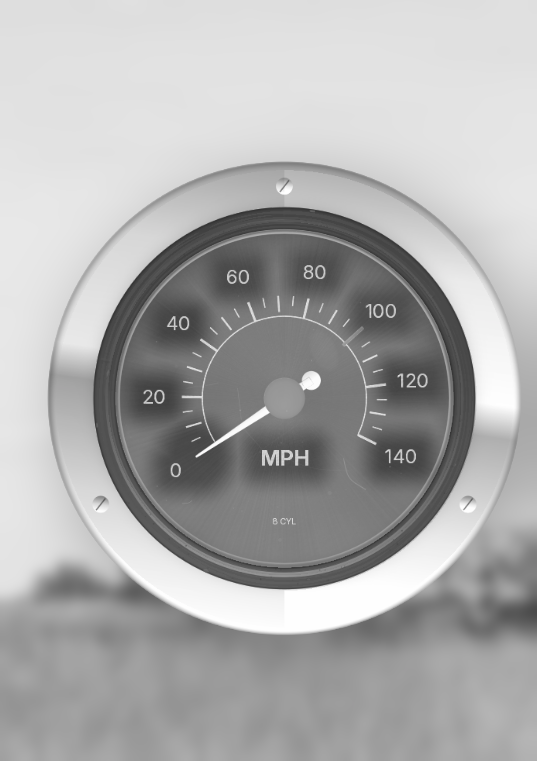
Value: **0** mph
